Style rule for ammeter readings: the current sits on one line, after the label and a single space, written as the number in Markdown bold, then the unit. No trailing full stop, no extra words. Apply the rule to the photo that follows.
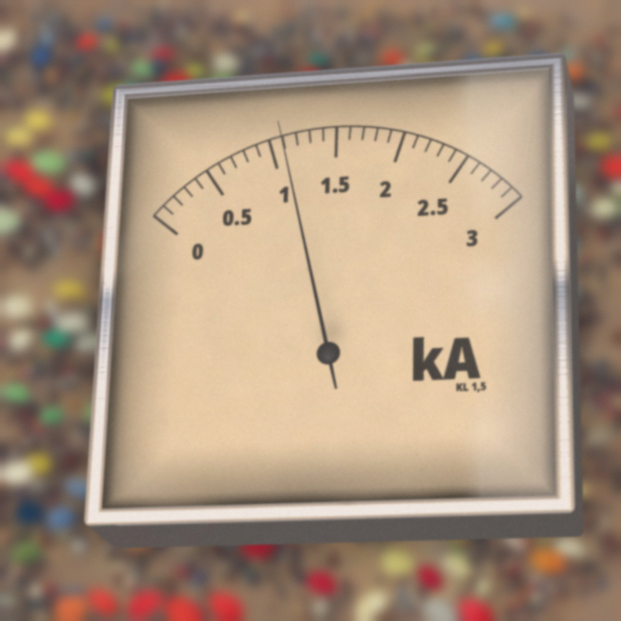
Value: **1.1** kA
